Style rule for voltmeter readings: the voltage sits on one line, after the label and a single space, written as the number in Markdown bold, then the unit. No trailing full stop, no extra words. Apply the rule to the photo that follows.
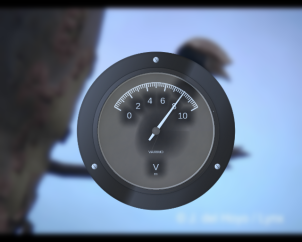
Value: **8** V
